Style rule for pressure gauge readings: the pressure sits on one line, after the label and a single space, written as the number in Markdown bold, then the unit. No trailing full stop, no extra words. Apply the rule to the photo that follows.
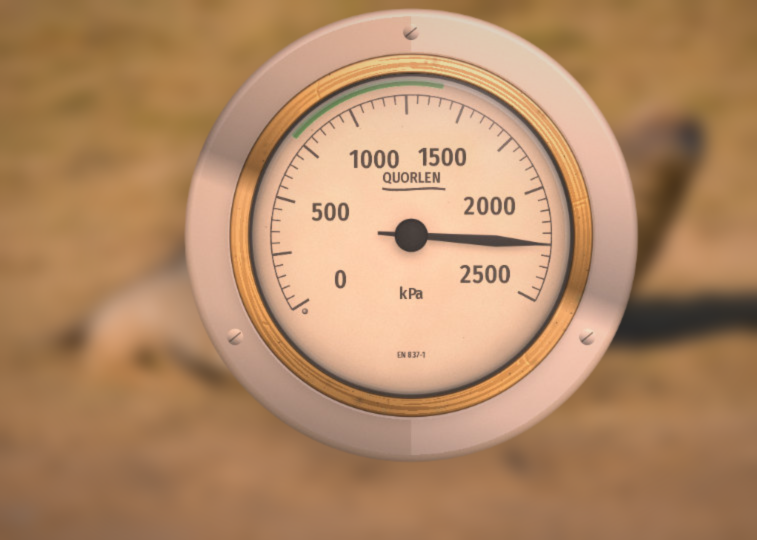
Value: **2250** kPa
